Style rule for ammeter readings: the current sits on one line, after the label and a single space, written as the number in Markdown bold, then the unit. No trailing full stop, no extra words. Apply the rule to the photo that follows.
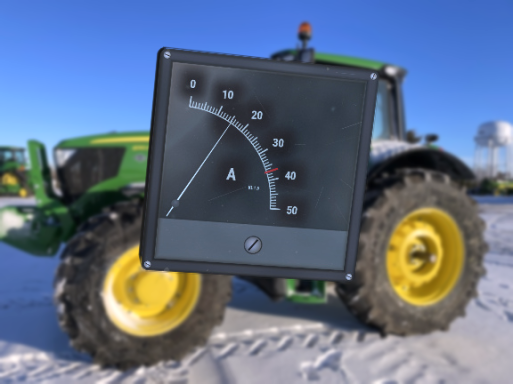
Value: **15** A
